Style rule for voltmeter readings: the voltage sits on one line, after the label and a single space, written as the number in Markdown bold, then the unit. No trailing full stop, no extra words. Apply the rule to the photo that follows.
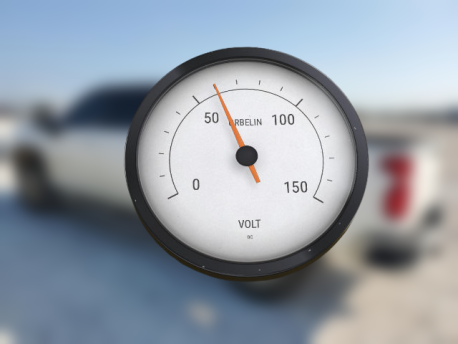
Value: **60** V
